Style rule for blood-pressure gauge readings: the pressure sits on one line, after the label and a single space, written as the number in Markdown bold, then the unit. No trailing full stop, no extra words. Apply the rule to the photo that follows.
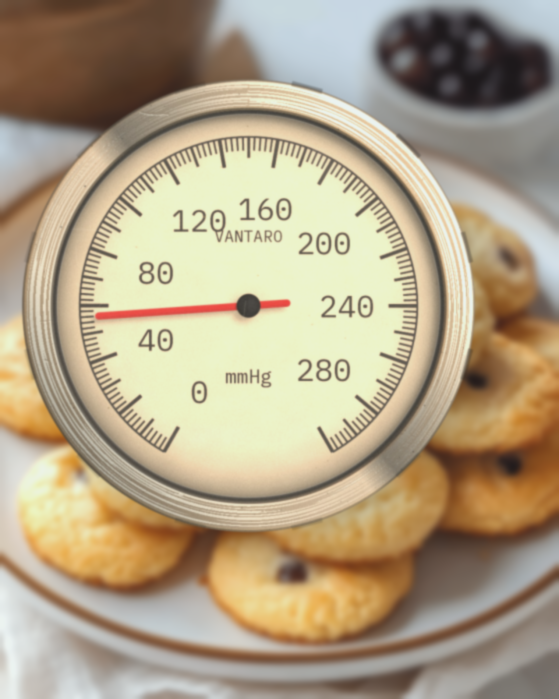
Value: **56** mmHg
